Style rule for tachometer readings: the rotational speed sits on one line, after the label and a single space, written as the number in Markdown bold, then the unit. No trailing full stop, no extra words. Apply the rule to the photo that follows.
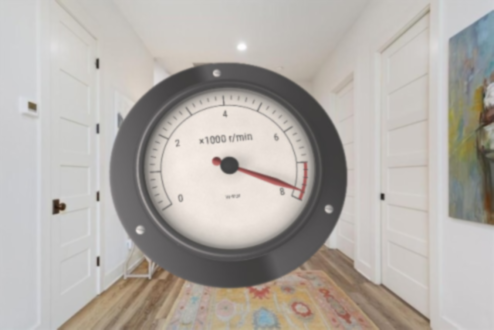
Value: **7800** rpm
